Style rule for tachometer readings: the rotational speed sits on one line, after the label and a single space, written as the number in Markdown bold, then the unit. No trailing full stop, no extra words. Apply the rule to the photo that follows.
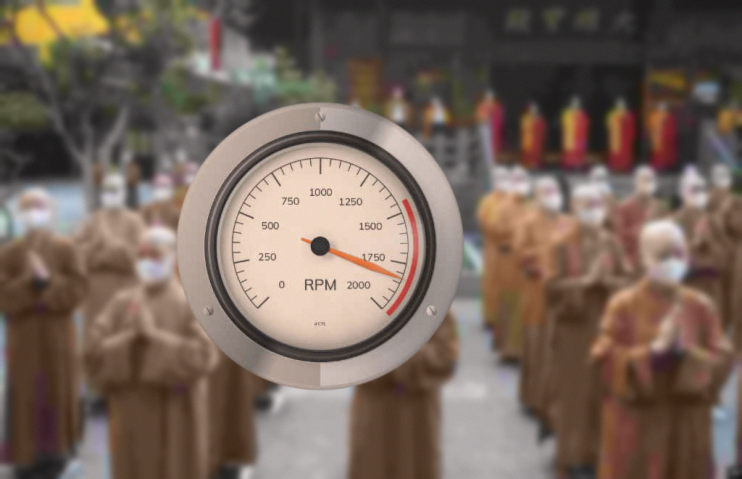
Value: **1825** rpm
